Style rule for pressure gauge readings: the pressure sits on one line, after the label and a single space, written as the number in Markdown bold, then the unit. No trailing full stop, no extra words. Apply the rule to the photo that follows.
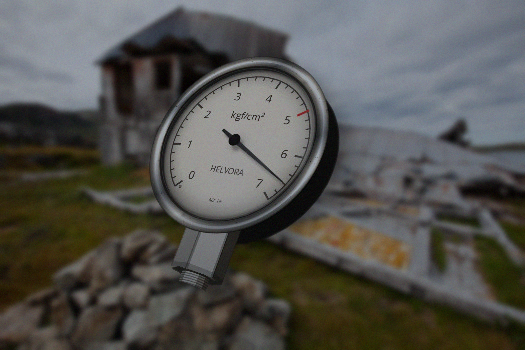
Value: **6.6** kg/cm²
